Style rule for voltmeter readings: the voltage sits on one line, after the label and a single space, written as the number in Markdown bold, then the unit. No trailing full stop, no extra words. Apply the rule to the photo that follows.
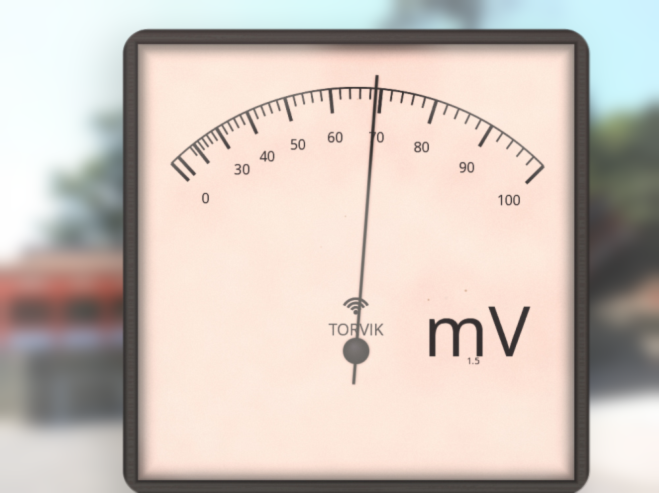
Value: **69** mV
